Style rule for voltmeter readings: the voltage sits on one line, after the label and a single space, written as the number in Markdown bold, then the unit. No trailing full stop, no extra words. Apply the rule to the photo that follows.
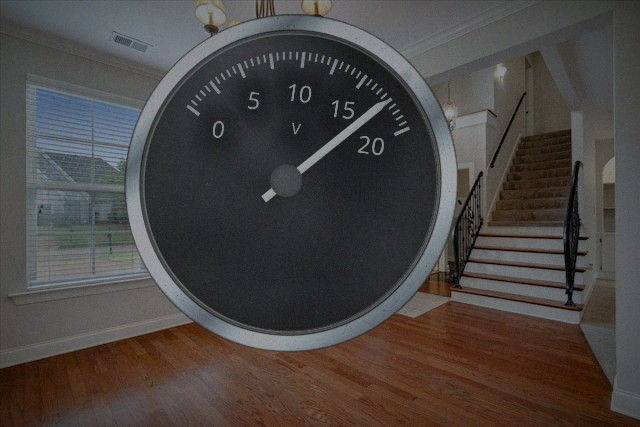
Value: **17.5** V
